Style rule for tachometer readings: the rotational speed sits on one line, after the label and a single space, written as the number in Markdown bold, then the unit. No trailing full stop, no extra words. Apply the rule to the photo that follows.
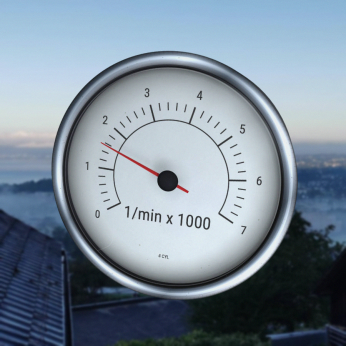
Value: **1600** rpm
